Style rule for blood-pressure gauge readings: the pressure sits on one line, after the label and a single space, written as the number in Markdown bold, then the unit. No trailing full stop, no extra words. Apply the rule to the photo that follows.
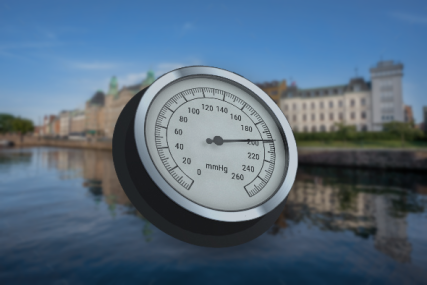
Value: **200** mmHg
